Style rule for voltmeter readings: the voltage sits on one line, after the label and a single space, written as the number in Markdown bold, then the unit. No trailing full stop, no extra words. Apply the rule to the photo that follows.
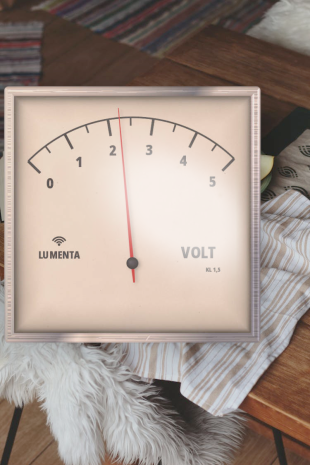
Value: **2.25** V
